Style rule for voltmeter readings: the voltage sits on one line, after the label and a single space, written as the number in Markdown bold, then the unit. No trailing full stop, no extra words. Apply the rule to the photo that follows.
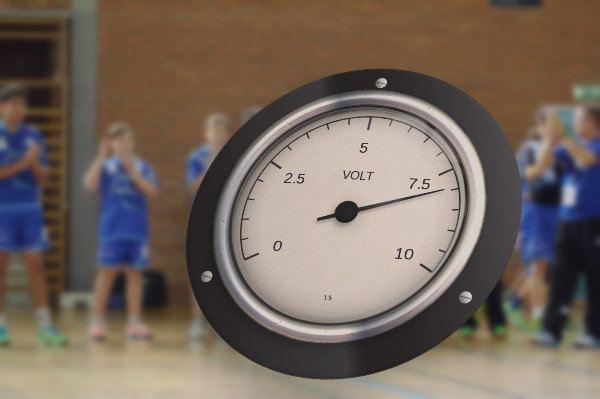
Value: **8** V
